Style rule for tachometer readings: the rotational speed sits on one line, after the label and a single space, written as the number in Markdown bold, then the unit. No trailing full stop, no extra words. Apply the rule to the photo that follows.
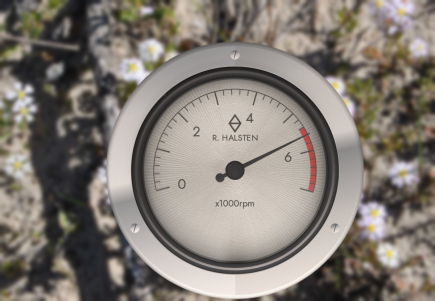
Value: **5600** rpm
